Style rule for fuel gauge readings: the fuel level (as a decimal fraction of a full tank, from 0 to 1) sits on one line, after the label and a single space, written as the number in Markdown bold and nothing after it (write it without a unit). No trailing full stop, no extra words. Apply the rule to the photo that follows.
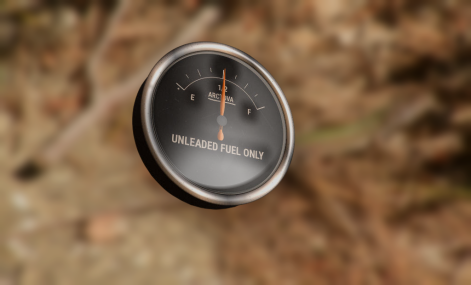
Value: **0.5**
